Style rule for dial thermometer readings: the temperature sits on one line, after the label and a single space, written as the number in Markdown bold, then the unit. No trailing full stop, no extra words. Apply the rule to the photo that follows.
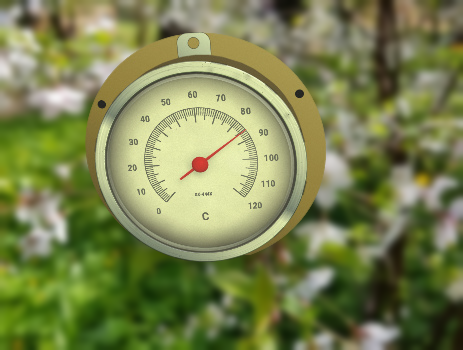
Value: **85** °C
